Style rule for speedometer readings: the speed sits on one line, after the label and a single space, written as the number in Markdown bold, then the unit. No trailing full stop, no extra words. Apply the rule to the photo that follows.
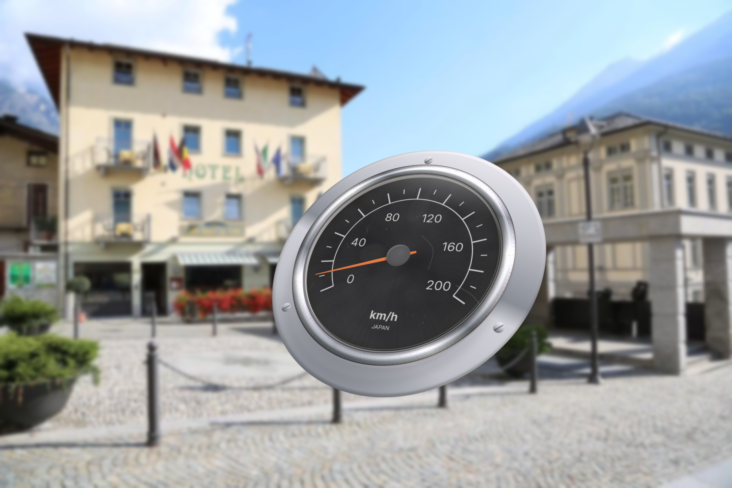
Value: **10** km/h
